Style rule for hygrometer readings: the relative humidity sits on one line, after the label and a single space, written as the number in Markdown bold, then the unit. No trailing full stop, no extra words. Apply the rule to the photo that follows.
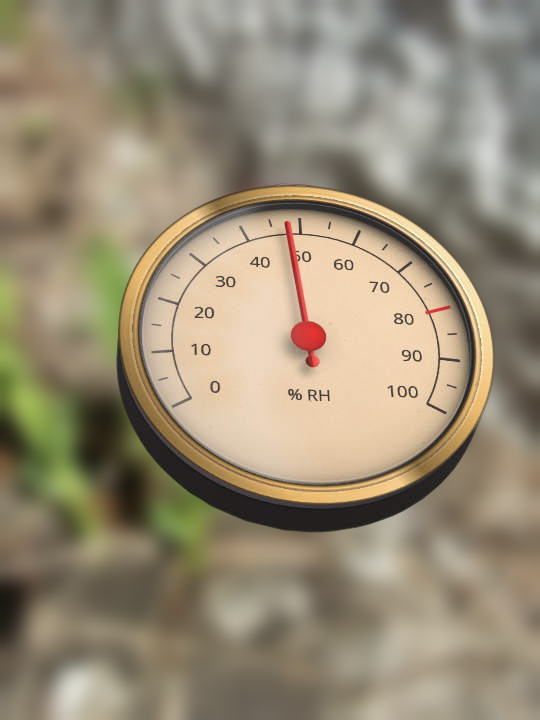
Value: **47.5** %
